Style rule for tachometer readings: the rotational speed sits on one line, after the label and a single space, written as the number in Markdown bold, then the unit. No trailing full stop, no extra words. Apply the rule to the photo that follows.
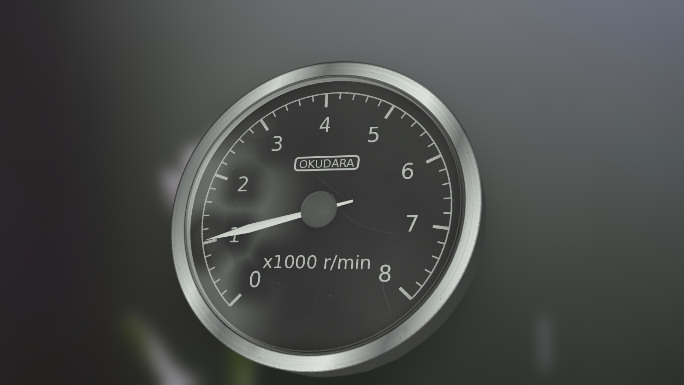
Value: **1000** rpm
